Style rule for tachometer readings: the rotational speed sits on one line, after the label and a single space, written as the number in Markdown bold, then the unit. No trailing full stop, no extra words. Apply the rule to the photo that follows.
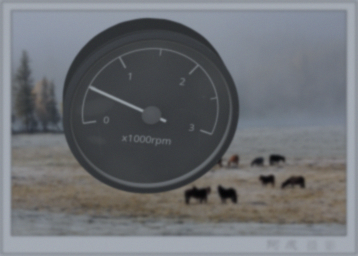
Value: **500** rpm
